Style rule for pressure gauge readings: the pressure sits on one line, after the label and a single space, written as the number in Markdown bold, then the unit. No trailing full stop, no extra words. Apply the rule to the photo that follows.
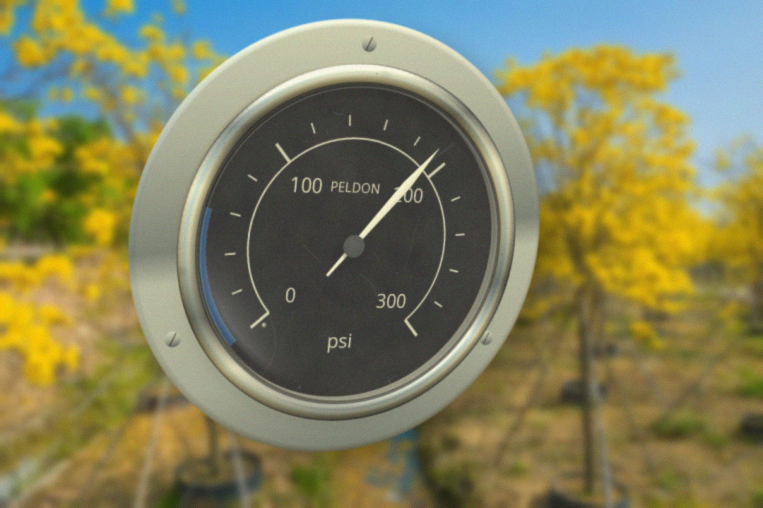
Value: **190** psi
